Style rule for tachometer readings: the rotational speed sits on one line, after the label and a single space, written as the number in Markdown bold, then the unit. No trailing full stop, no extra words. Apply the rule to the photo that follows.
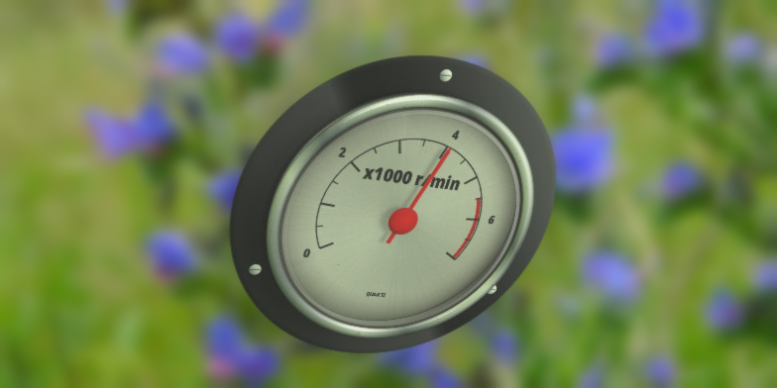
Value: **4000** rpm
